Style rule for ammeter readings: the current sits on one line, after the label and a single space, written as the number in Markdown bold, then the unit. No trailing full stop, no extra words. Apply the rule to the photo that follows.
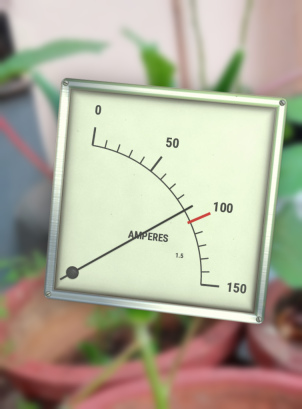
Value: **90** A
